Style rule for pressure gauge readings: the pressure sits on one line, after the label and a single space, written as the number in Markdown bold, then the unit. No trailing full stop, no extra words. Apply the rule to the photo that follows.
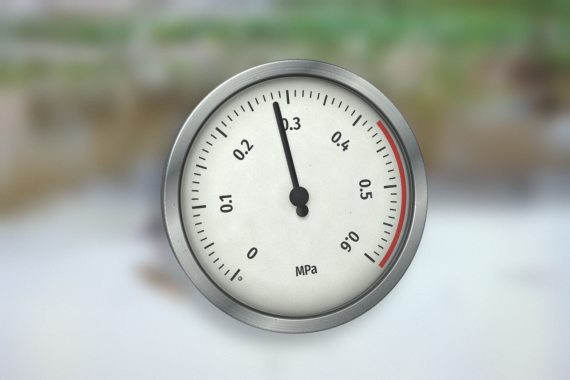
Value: **0.28** MPa
